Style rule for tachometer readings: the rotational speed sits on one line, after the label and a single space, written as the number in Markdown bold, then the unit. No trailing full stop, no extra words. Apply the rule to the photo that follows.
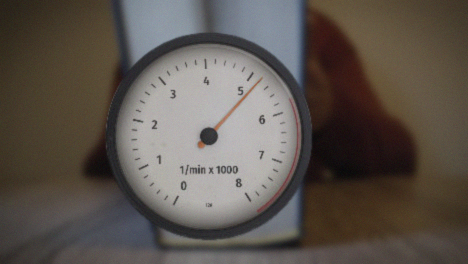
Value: **5200** rpm
